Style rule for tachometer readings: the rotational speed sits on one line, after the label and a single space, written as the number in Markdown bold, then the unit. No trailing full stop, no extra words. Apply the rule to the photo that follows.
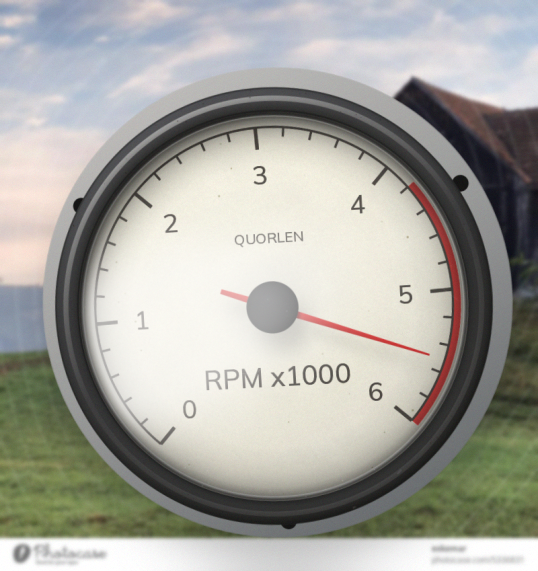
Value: **5500** rpm
